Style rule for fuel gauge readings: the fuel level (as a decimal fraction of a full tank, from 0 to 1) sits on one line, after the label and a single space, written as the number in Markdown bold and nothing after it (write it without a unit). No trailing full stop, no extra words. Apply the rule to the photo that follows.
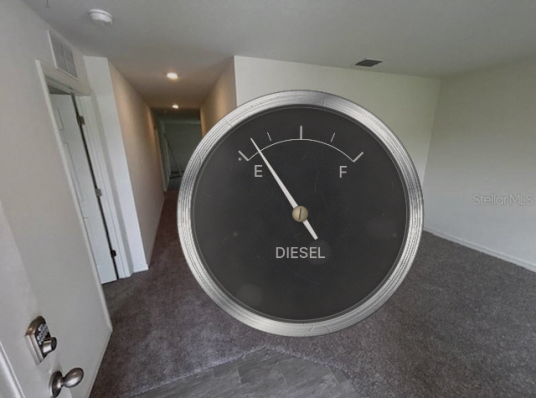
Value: **0.125**
